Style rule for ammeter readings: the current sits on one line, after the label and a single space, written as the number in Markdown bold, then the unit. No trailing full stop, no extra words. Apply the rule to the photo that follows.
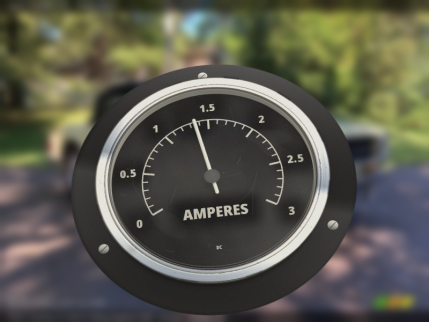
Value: **1.35** A
